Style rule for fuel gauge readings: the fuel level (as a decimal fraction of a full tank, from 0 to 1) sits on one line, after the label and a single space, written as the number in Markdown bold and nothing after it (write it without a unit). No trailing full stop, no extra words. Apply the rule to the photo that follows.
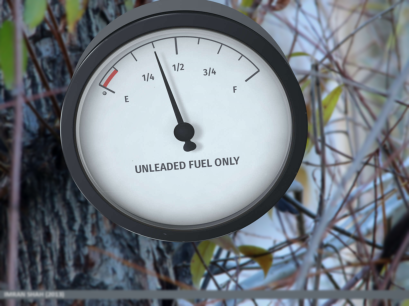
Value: **0.375**
